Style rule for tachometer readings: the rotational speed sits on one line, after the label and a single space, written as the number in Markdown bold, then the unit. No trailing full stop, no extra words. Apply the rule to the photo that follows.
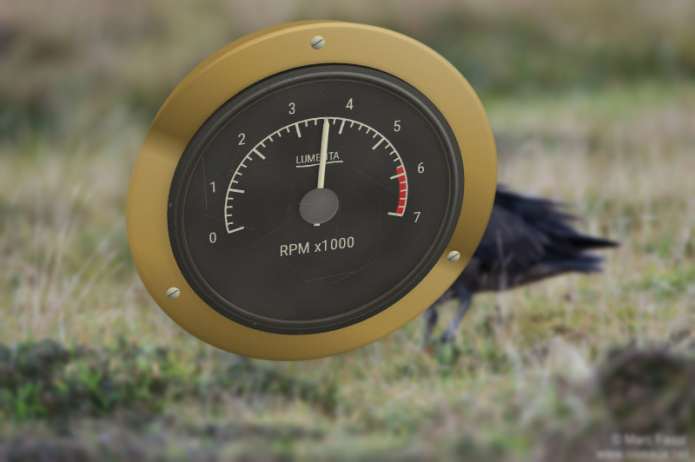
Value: **3600** rpm
